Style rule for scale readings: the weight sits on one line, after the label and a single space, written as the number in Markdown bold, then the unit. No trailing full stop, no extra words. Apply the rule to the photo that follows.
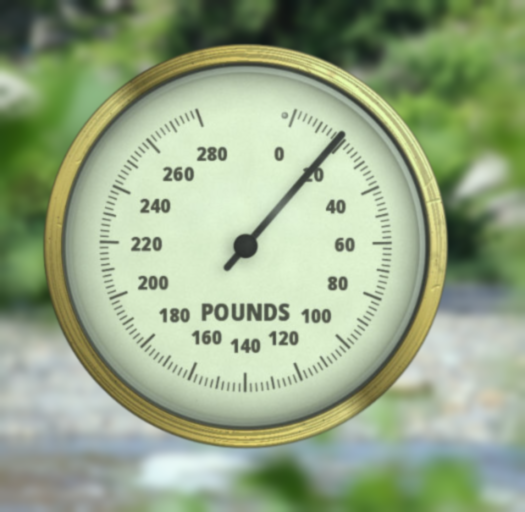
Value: **18** lb
